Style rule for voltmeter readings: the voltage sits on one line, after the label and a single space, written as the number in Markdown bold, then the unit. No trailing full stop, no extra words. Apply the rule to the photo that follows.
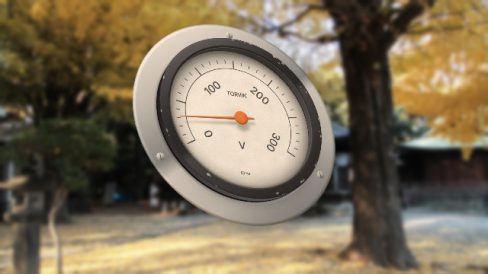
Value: **30** V
